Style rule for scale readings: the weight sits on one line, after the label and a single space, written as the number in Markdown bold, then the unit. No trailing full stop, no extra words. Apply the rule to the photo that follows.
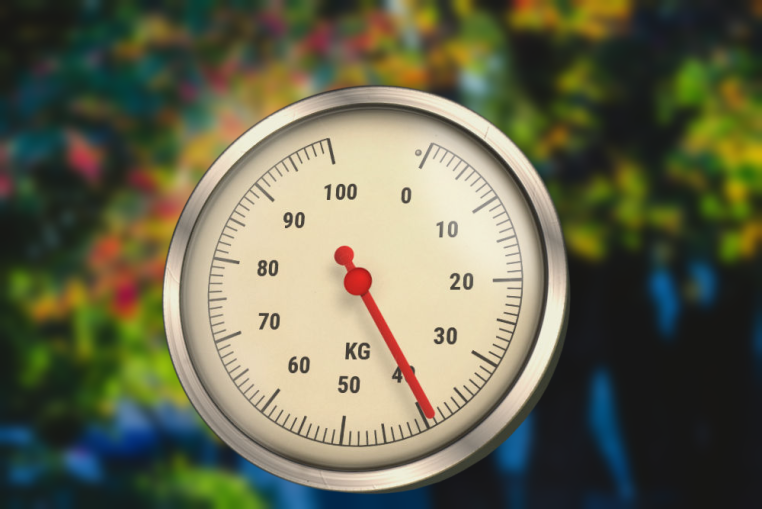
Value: **39** kg
